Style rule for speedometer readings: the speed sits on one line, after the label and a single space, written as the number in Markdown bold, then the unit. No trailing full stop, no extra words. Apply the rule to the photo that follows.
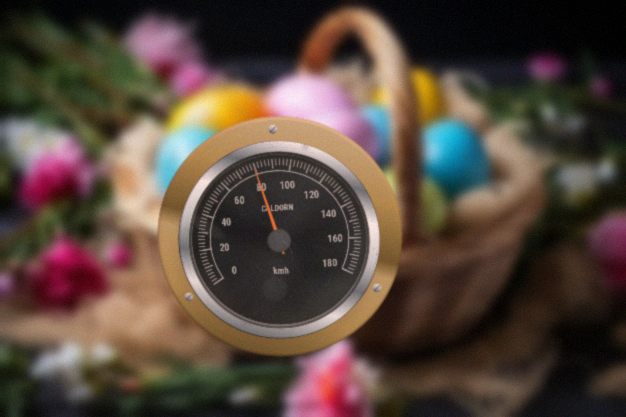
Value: **80** km/h
